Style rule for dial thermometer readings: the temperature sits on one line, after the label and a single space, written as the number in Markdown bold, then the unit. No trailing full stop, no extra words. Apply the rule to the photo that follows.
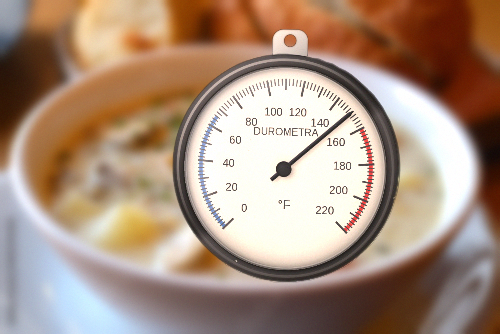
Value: **150** °F
